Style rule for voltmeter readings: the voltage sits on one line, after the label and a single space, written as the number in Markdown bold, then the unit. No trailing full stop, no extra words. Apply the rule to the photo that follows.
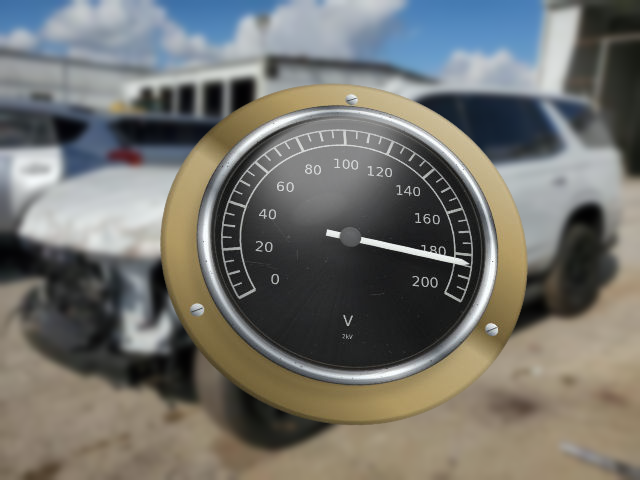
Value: **185** V
